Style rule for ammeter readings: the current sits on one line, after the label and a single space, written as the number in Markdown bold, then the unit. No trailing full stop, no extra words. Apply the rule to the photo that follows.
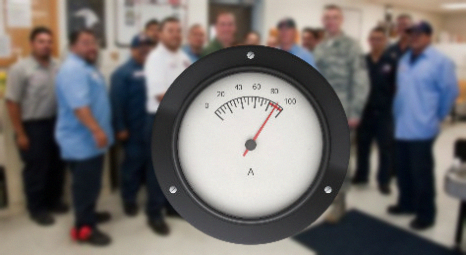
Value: **90** A
